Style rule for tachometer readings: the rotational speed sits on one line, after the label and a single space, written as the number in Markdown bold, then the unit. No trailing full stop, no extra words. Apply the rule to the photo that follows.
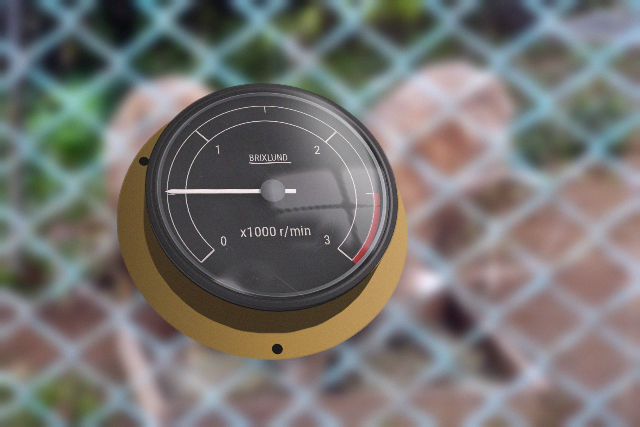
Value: **500** rpm
